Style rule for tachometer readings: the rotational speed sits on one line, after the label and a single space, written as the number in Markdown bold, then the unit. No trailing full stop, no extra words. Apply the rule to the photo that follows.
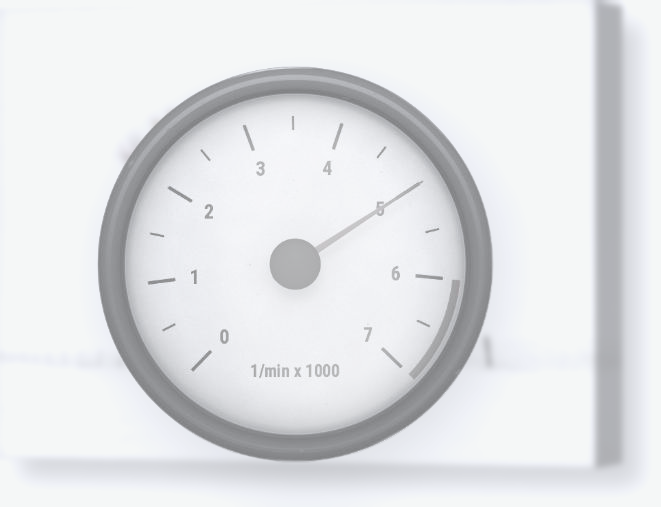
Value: **5000** rpm
